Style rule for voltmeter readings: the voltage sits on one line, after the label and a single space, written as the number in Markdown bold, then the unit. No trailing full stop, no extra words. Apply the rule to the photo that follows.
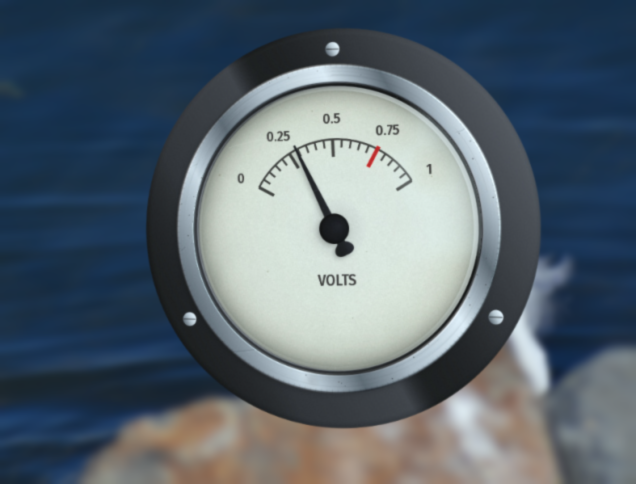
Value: **0.3** V
